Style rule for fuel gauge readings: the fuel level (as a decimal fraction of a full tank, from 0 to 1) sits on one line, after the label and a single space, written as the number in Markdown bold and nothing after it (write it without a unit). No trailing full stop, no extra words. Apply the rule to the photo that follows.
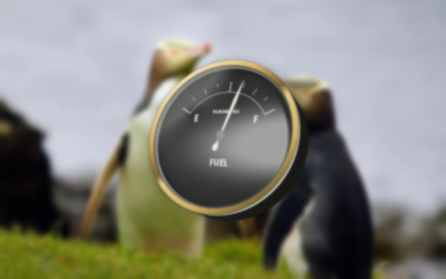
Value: **0.625**
